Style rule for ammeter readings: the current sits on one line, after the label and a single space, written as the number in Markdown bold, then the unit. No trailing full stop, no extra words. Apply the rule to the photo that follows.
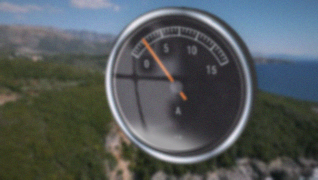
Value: **2.5** A
